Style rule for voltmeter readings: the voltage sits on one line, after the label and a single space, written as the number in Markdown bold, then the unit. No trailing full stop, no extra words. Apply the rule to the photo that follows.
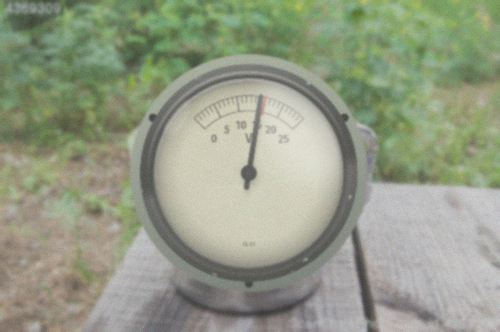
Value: **15** V
